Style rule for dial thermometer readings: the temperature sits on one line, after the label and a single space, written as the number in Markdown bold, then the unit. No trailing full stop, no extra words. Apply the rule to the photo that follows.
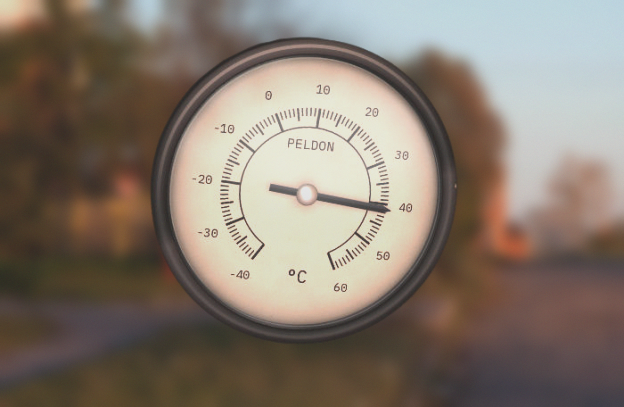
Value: **41** °C
